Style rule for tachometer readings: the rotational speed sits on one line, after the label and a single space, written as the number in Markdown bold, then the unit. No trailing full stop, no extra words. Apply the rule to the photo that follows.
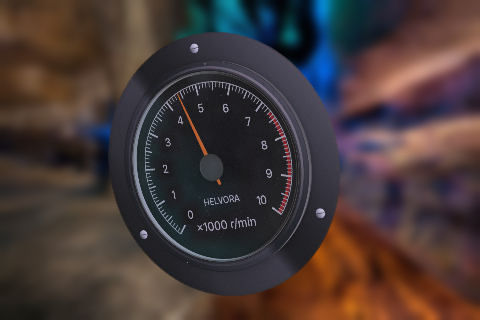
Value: **4500** rpm
